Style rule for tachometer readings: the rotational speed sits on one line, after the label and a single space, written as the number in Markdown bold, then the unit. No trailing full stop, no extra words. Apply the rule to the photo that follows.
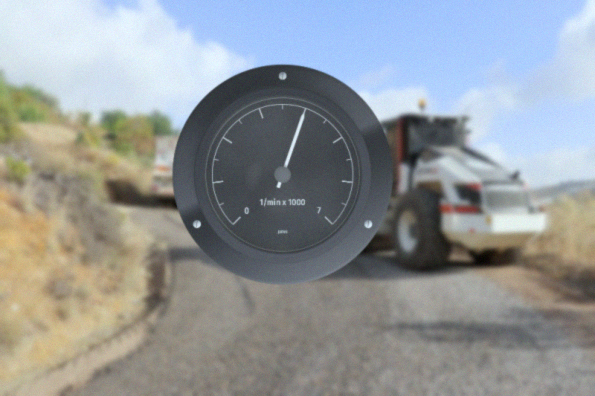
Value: **4000** rpm
